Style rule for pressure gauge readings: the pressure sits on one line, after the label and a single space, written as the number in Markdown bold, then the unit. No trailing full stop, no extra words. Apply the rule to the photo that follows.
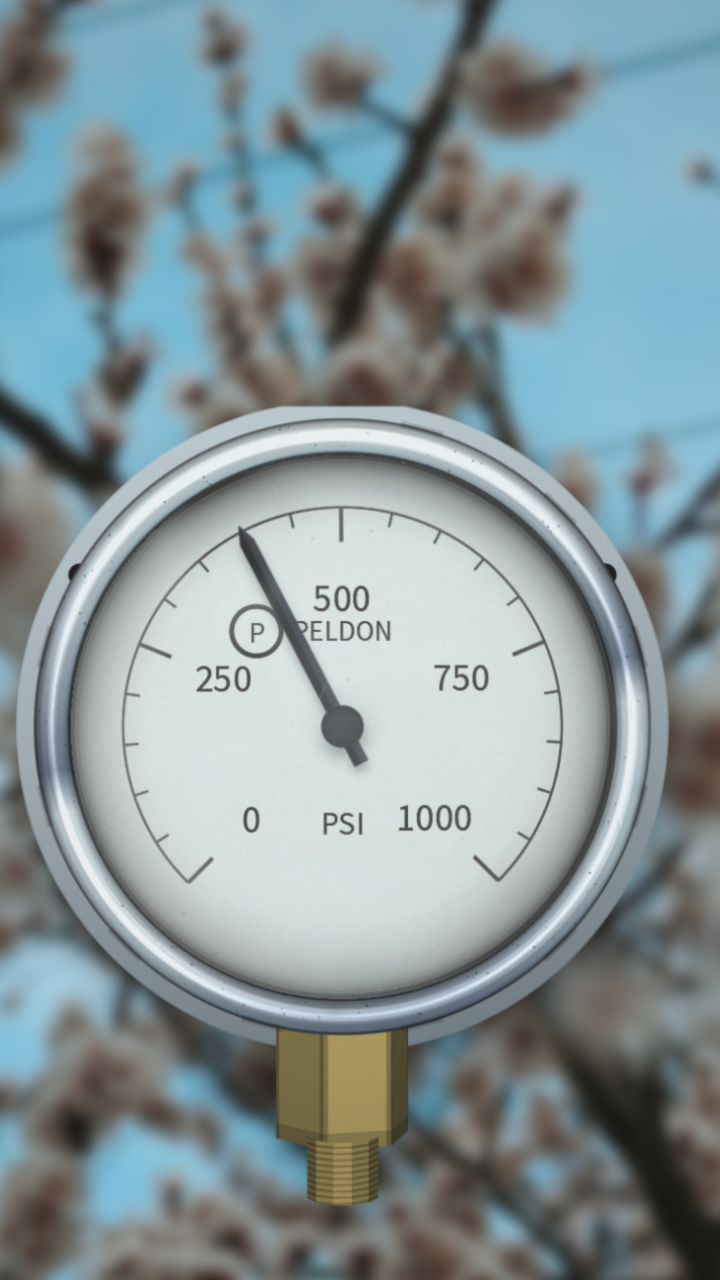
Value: **400** psi
